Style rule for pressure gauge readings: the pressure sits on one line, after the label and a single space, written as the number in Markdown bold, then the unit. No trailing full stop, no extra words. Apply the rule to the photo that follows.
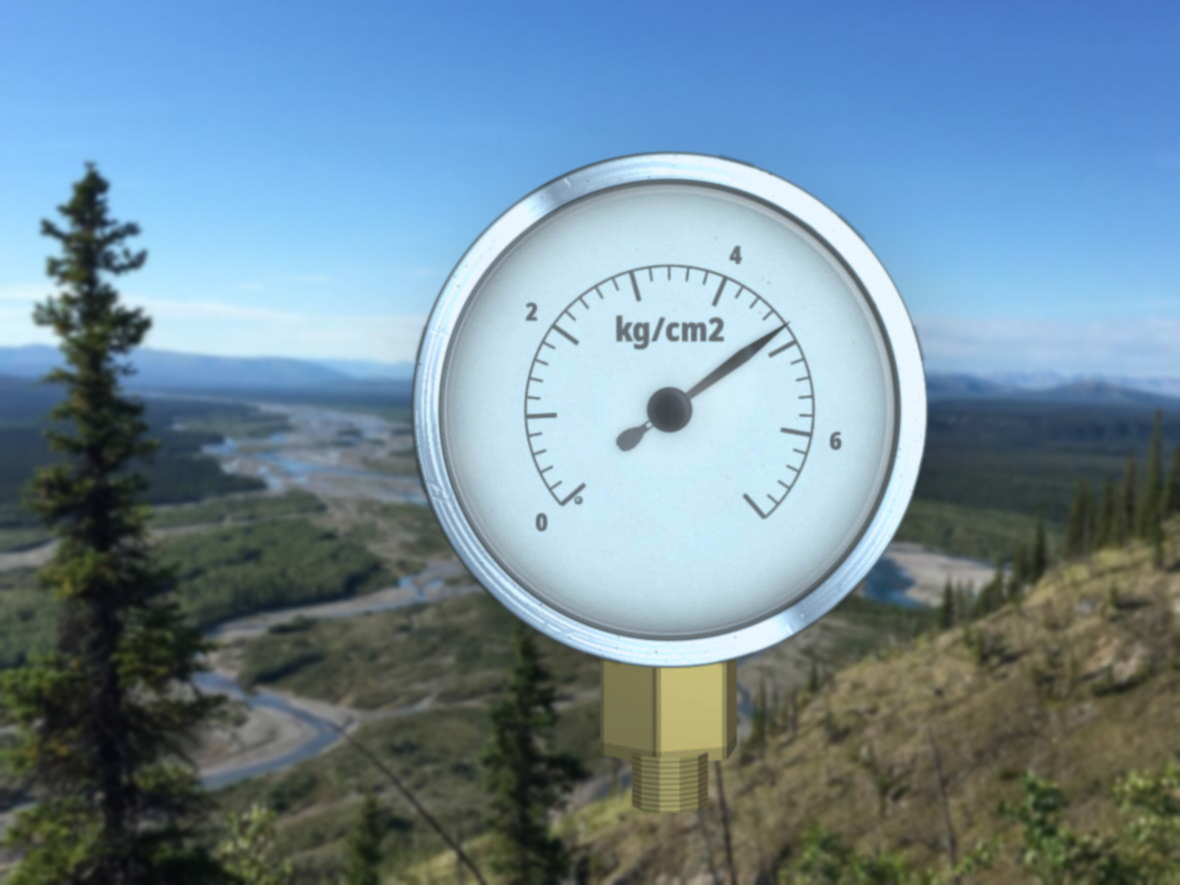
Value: **4.8** kg/cm²
